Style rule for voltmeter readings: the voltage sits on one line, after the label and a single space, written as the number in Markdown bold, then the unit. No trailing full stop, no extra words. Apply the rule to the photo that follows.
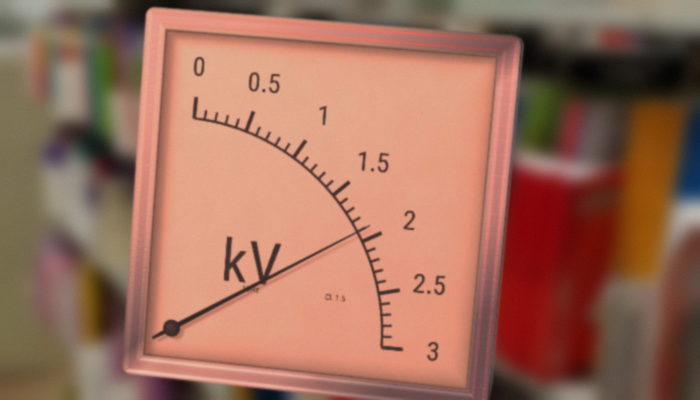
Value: **1.9** kV
